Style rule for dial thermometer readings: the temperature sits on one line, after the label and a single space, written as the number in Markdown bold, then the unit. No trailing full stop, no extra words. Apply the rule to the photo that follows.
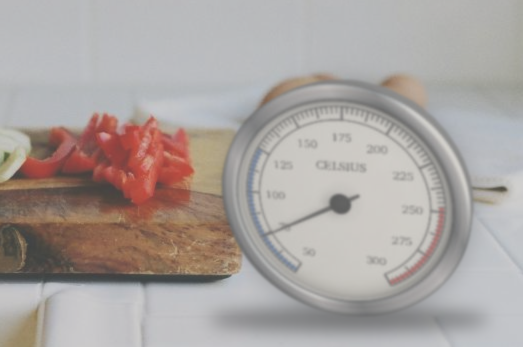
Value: **75** °C
